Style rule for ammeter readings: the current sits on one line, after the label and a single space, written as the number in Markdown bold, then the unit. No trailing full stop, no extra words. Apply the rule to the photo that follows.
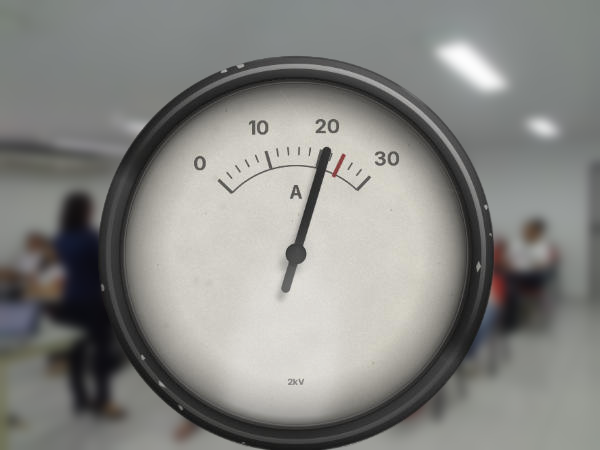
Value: **21** A
